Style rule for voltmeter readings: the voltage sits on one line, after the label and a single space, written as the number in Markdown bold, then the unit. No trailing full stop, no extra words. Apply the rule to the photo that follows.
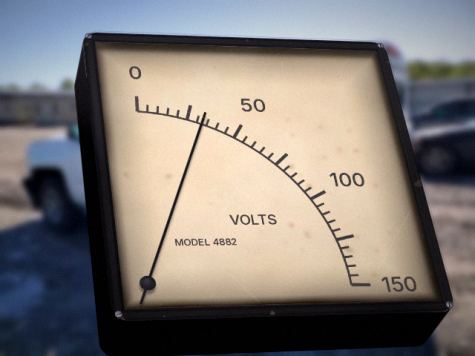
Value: **32.5** V
